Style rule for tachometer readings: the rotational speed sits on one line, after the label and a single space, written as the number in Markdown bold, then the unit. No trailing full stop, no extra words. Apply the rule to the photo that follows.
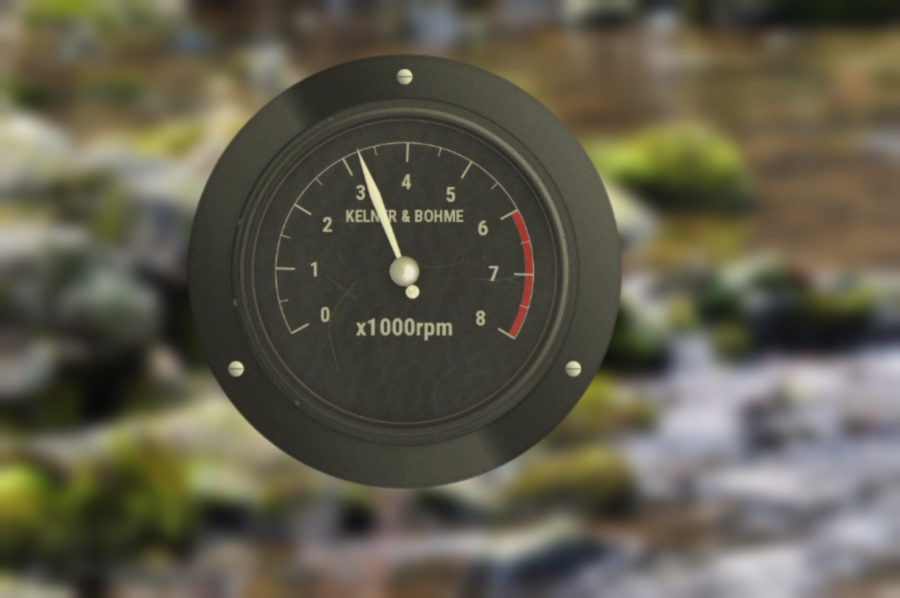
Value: **3250** rpm
